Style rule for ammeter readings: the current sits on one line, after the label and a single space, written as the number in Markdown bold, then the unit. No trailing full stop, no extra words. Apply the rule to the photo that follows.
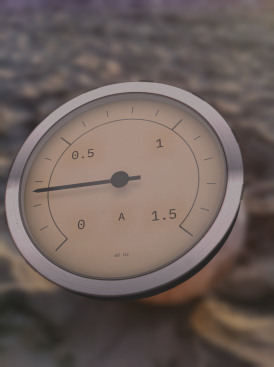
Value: **0.25** A
